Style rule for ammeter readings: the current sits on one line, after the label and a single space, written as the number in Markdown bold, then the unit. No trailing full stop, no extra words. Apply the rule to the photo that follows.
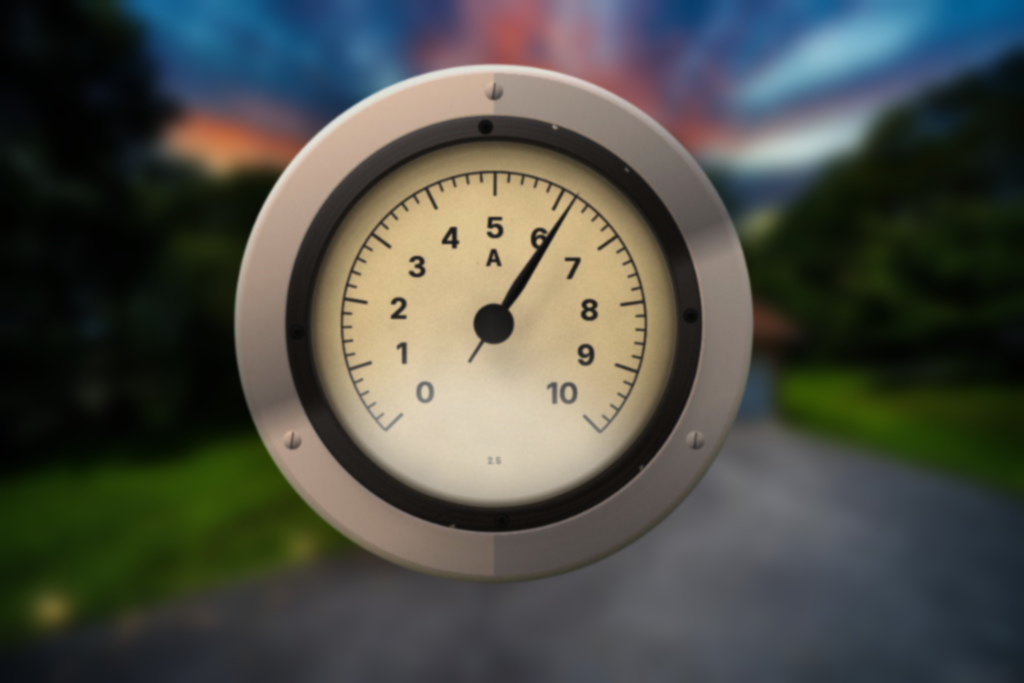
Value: **6.2** A
